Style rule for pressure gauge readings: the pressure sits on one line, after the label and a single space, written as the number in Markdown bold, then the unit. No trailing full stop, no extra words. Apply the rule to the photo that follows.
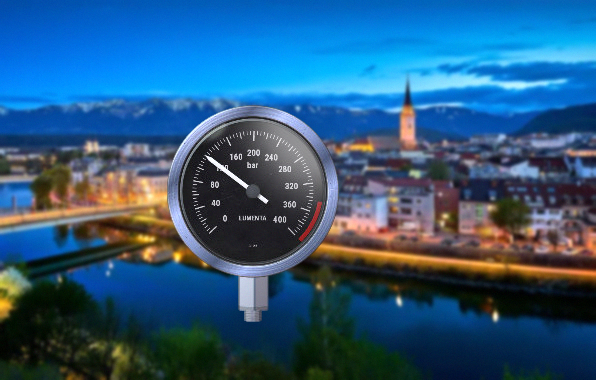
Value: **120** bar
